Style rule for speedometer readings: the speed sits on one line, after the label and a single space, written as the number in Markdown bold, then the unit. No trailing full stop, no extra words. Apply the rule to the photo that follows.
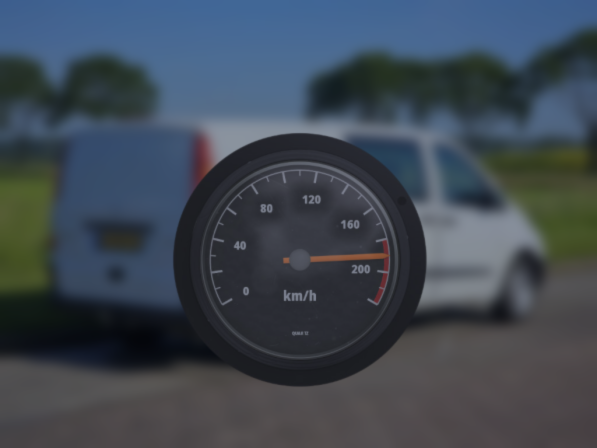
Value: **190** km/h
